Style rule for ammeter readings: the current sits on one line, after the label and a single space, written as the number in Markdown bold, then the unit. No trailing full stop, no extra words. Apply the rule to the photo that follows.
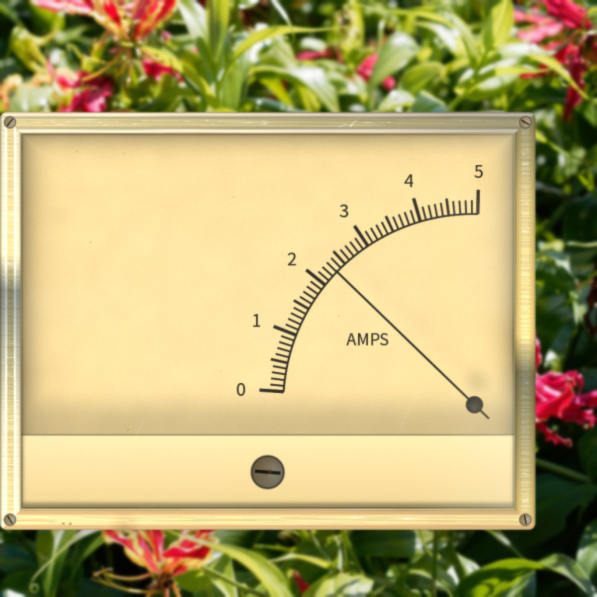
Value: **2.3** A
